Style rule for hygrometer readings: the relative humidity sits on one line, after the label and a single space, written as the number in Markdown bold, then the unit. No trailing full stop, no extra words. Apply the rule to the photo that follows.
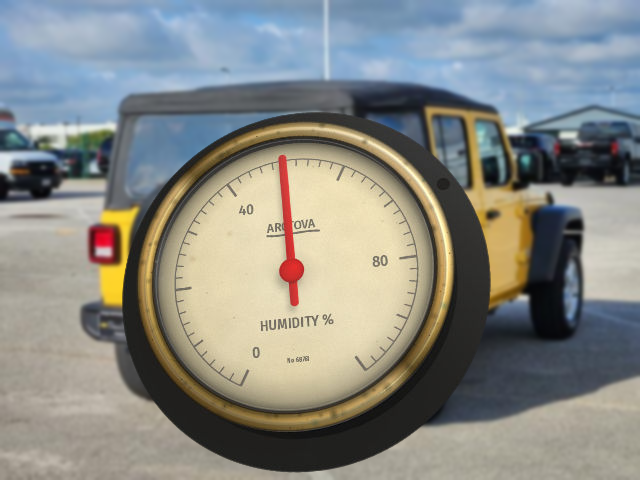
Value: **50** %
